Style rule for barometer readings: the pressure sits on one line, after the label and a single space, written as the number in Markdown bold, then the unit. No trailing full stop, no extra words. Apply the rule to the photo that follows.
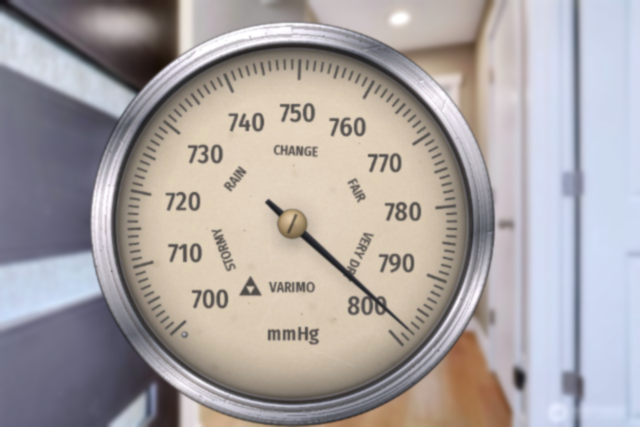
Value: **798** mmHg
